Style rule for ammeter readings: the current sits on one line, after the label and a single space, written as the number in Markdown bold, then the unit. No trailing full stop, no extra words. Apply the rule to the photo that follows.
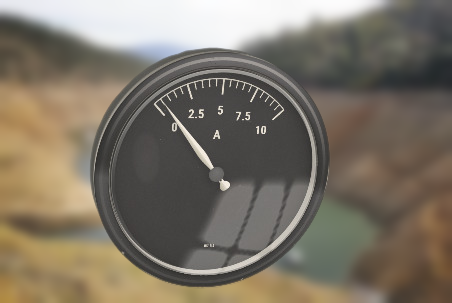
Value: **0.5** A
